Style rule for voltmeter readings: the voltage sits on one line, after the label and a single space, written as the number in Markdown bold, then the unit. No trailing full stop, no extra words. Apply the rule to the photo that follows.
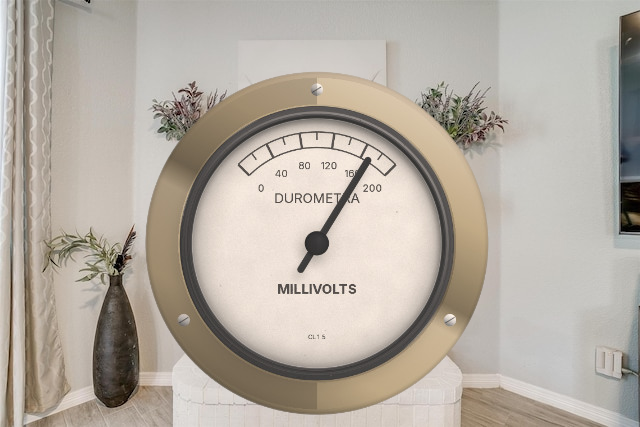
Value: **170** mV
